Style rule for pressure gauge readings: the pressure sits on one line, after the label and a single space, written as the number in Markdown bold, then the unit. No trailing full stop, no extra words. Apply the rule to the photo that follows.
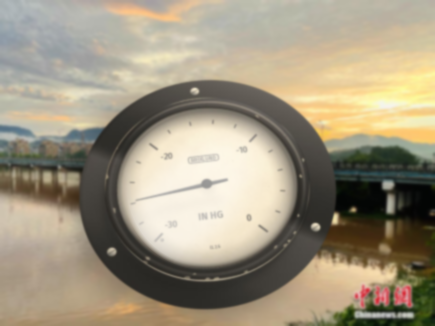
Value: **-26** inHg
